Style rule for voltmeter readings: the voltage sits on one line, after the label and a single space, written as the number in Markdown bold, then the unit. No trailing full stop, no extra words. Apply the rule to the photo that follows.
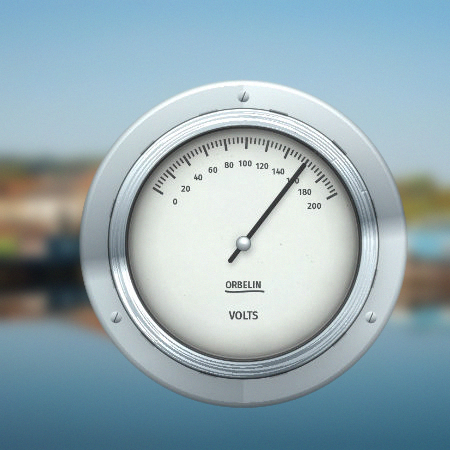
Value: **160** V
